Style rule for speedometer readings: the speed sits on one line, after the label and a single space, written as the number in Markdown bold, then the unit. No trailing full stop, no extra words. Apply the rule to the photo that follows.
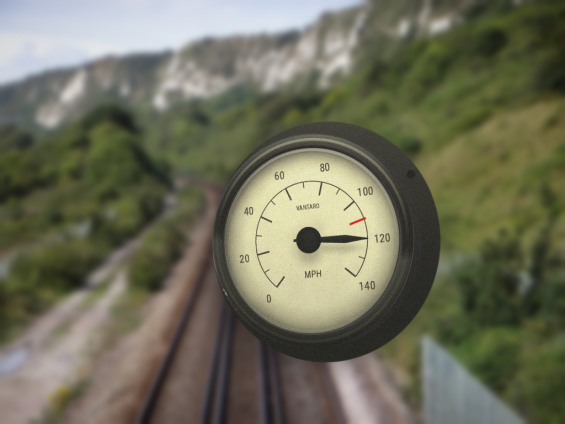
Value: **120** mph
